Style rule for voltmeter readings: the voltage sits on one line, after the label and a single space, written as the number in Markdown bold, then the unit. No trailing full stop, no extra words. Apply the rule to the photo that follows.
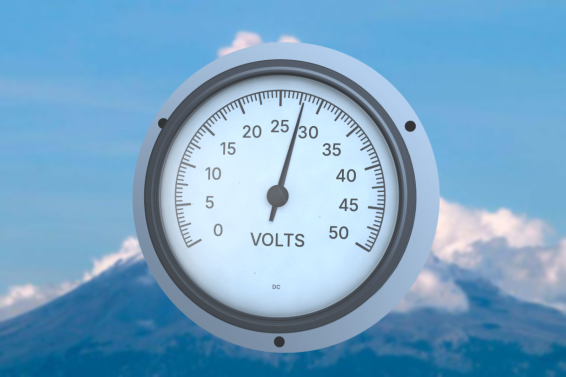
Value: **28** V
